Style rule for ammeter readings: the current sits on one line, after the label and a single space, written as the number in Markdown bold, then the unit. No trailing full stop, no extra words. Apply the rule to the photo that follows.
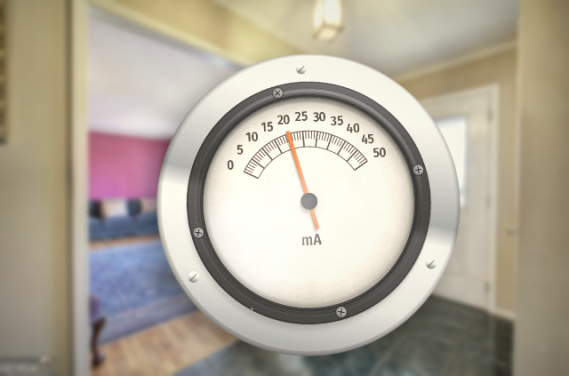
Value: **20** mA
